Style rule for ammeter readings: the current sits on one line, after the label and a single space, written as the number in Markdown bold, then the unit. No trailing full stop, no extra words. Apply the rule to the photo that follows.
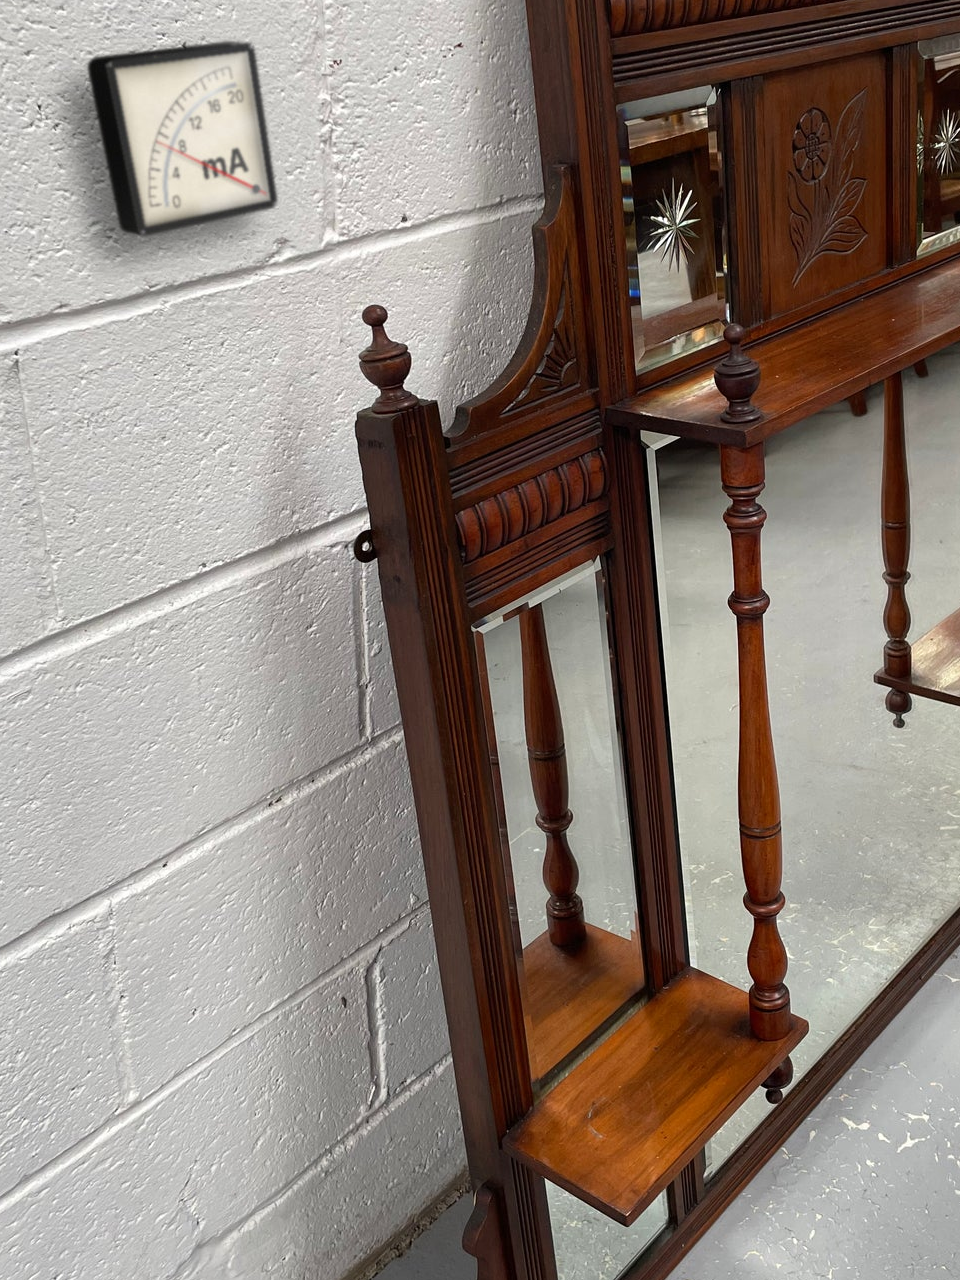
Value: **7** mA
